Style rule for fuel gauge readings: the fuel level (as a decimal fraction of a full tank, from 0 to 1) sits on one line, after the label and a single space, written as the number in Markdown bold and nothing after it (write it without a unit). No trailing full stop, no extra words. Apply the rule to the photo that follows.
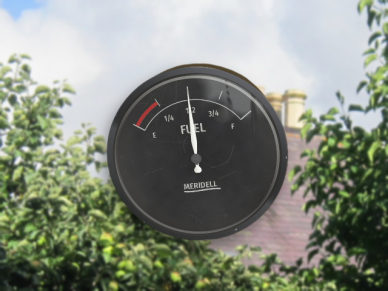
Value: **0.5**
